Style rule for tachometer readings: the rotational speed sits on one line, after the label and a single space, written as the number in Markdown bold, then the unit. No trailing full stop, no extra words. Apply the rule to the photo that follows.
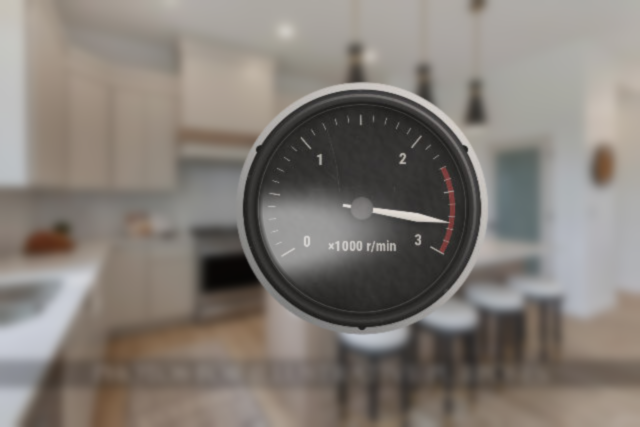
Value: **2750** rpm
